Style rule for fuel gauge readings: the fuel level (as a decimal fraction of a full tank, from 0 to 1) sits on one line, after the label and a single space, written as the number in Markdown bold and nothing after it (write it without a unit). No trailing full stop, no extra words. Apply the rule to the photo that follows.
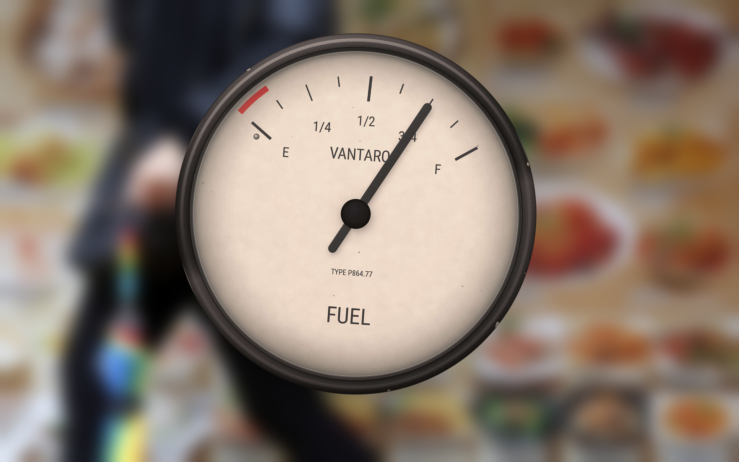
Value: **0.75**
